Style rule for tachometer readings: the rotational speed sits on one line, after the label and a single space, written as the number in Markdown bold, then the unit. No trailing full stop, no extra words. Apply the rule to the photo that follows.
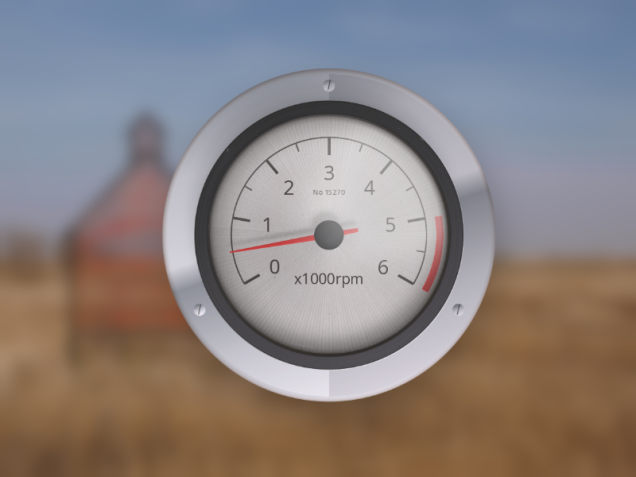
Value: **500** rpm
